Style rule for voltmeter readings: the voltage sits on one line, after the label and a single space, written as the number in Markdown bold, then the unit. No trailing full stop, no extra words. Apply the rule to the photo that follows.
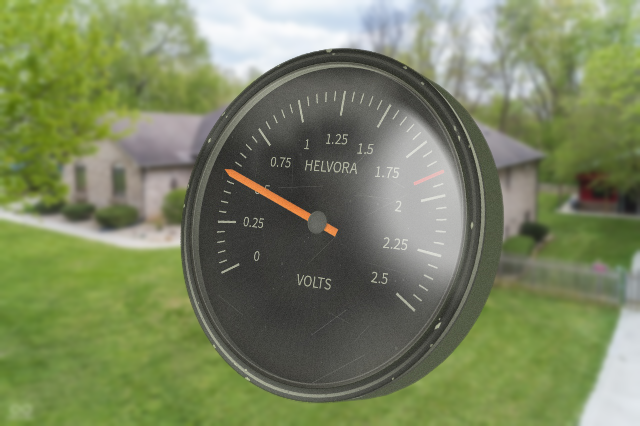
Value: **0.5** V
